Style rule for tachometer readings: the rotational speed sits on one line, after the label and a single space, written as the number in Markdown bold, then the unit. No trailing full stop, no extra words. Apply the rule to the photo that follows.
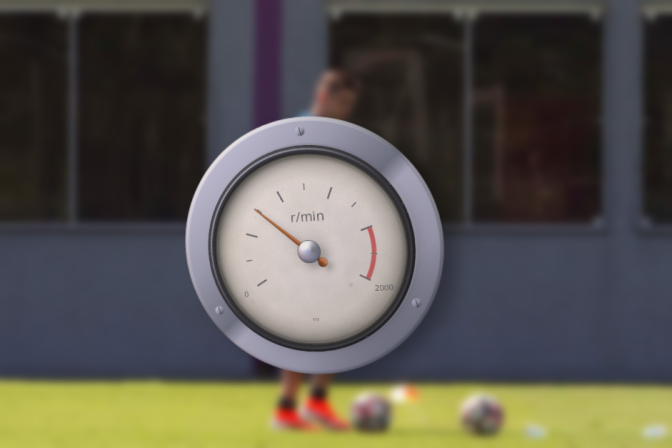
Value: **600** rpm
